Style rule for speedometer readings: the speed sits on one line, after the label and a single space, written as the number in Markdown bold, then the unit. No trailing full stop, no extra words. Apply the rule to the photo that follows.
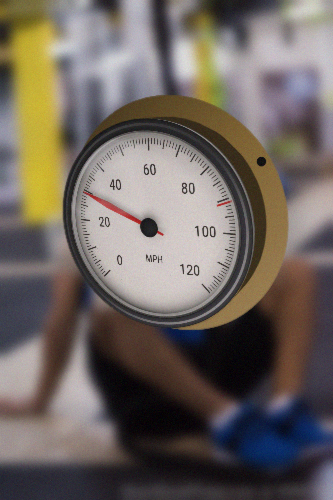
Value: **30** mph
